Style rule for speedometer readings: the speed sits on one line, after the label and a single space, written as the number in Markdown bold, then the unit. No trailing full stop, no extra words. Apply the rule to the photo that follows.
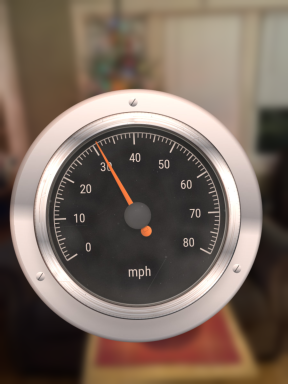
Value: **31** mph
